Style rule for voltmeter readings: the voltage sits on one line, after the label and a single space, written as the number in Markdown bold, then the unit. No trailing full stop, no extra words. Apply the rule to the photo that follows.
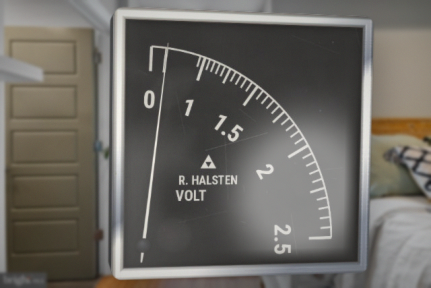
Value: **0.5** V
